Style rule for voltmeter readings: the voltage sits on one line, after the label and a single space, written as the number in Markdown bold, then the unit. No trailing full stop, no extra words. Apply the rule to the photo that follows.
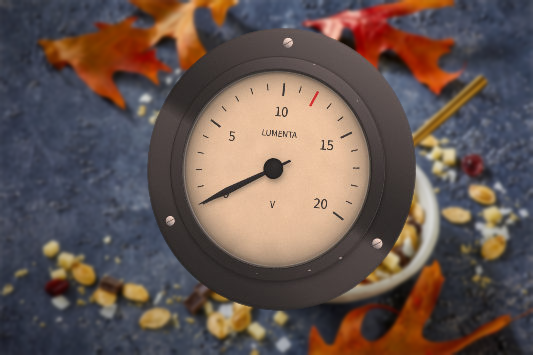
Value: **0** V
